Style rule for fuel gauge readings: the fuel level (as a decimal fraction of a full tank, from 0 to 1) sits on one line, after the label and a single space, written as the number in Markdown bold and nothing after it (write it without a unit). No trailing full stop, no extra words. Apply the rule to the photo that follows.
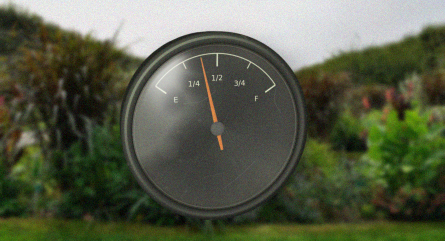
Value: **0.375**
